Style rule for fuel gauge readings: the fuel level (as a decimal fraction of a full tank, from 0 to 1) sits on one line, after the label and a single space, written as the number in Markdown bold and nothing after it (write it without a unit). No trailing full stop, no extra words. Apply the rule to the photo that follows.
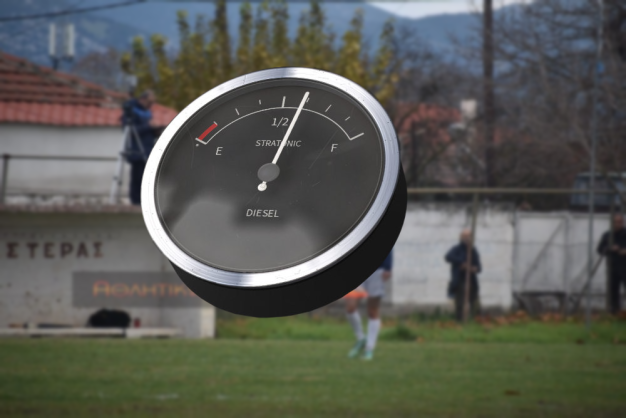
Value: **0.625**
